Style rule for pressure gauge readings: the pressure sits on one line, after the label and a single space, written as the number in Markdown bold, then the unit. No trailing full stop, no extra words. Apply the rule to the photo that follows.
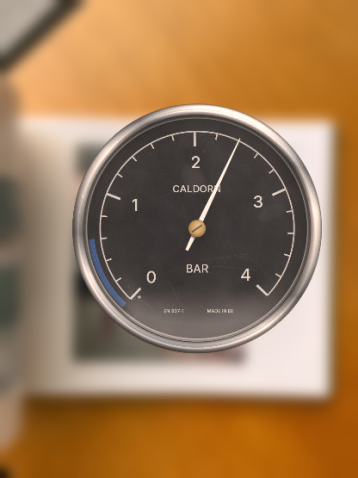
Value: **2.4** bar
